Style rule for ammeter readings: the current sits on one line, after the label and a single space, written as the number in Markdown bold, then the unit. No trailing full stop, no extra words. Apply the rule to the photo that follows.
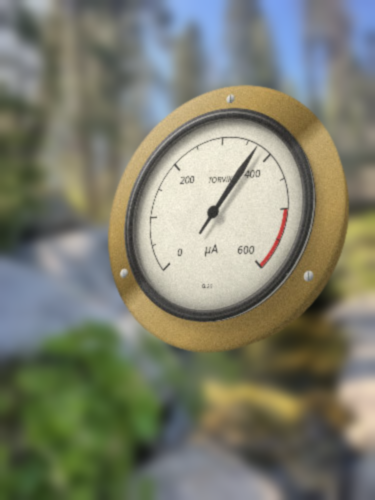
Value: **375** µA
